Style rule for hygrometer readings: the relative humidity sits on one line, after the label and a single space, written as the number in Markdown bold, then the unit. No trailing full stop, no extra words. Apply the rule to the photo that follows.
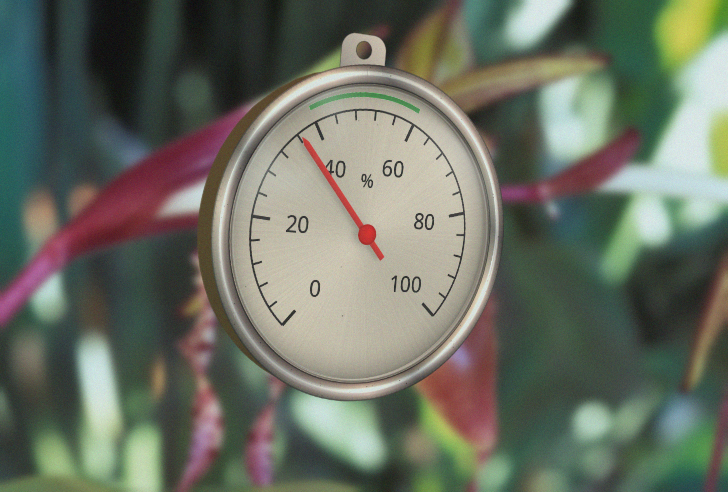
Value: **36** %
